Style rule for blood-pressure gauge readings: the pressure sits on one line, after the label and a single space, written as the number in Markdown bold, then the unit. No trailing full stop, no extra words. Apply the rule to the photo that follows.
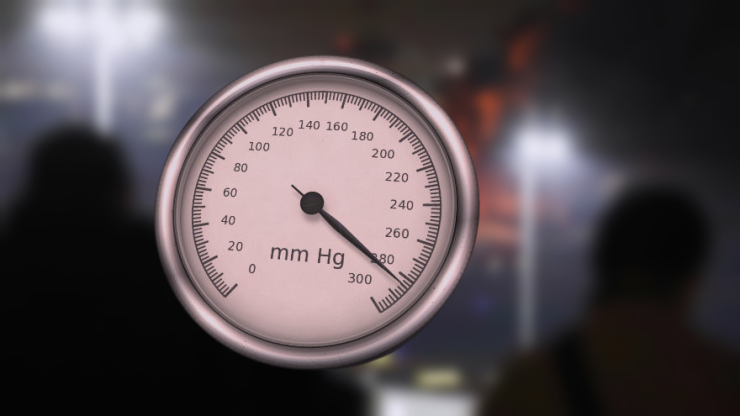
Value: **284** mmHg
